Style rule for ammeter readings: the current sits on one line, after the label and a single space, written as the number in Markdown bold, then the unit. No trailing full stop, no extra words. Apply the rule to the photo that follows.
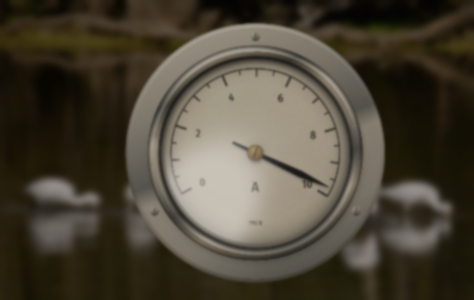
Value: **9.75** A
